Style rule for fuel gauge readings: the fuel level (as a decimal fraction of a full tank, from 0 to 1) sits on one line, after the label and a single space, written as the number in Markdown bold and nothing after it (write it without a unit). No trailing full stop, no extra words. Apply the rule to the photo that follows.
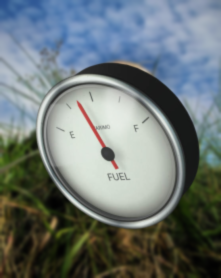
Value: **0.375**
